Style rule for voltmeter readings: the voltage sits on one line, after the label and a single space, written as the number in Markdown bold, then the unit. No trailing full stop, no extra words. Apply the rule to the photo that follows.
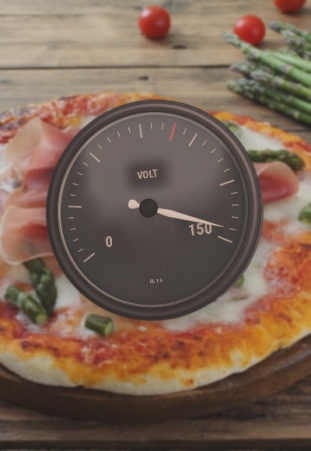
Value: **145** V
